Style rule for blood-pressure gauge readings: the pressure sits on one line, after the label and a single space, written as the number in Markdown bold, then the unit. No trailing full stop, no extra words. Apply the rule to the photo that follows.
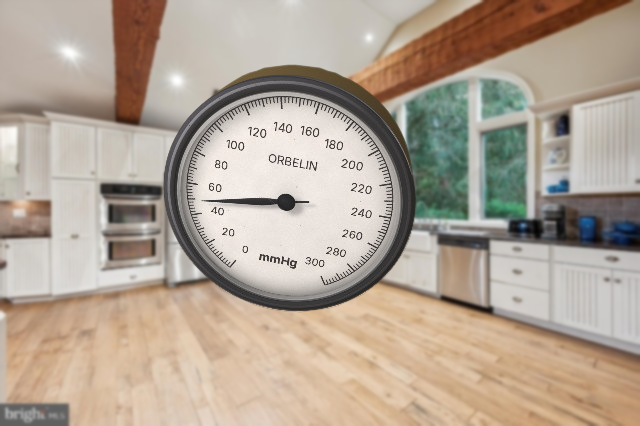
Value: **50** mmHg
